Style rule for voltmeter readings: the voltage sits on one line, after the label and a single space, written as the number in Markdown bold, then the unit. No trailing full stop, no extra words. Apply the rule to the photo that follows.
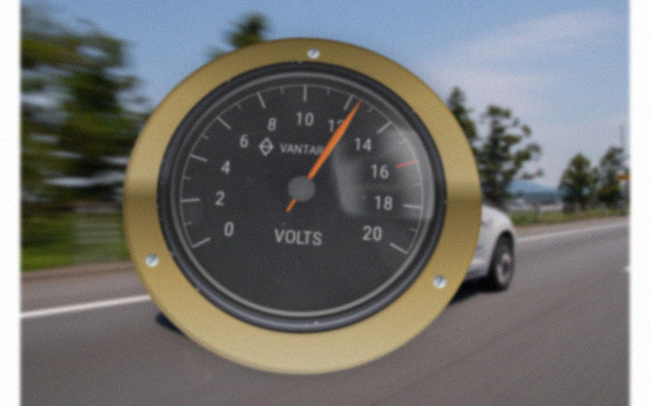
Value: **12.5** V
